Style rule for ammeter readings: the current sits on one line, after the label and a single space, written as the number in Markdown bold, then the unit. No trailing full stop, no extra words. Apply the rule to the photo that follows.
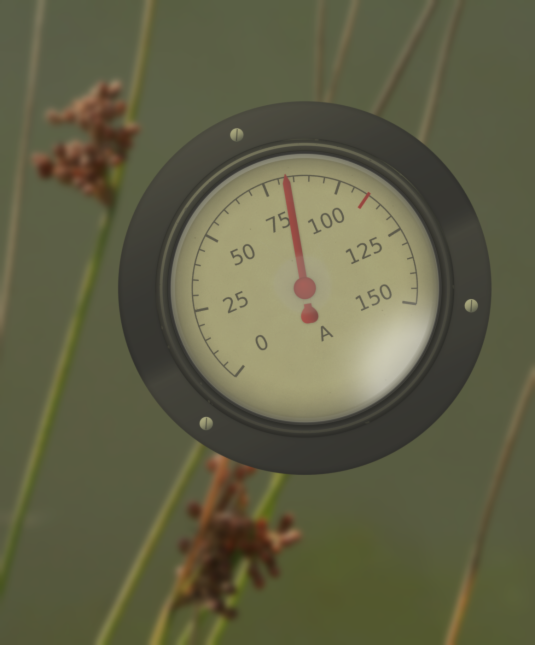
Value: **82.5** A
